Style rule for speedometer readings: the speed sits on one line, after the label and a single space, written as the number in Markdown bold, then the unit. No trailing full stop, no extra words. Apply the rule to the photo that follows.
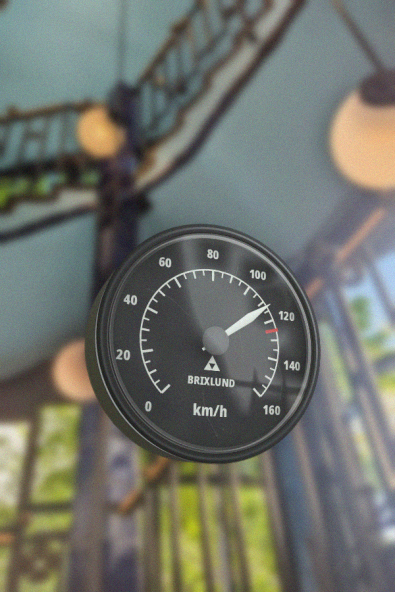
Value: **112.5** km/h
